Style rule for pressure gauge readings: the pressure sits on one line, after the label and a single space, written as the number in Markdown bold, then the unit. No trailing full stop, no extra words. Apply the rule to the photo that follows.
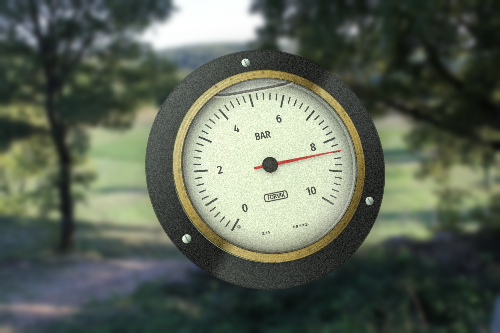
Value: **8.4** bar
